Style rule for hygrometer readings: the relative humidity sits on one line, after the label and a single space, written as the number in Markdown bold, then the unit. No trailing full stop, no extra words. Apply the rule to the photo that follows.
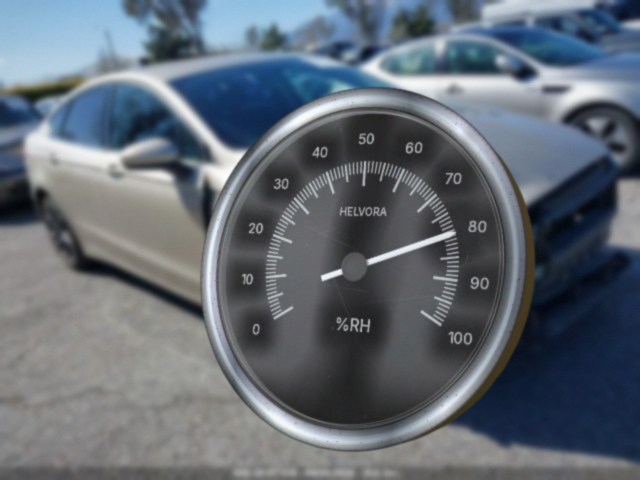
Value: **80** %
